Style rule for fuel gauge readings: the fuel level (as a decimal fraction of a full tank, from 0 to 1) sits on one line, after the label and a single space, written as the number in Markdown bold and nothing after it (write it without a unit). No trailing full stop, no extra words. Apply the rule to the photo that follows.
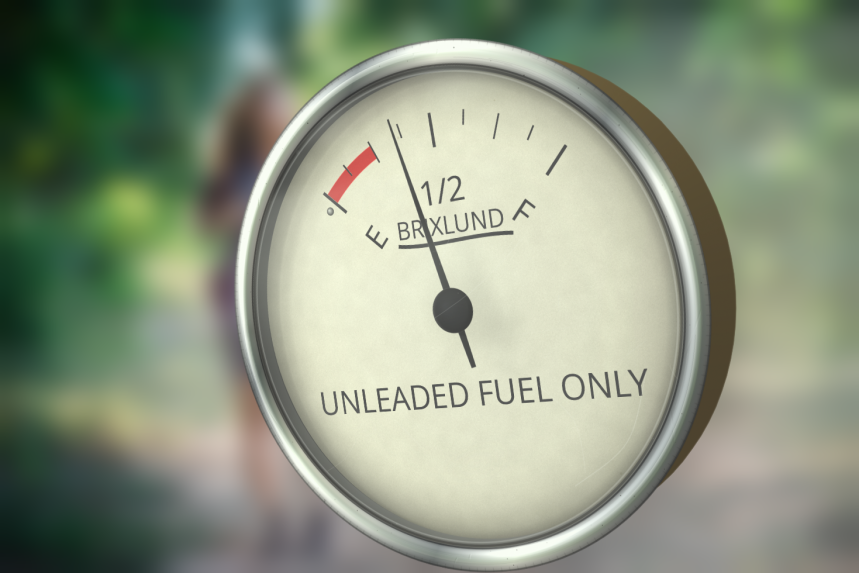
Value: **0.375**
